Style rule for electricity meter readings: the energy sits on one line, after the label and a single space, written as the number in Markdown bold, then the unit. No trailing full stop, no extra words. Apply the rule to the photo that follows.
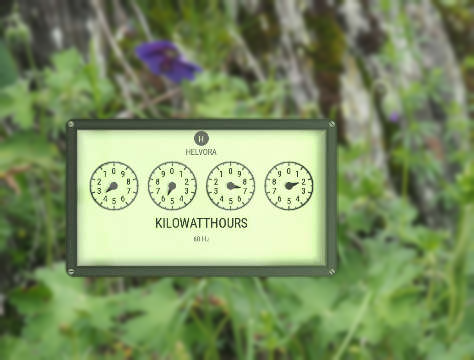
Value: **3572** kWh
